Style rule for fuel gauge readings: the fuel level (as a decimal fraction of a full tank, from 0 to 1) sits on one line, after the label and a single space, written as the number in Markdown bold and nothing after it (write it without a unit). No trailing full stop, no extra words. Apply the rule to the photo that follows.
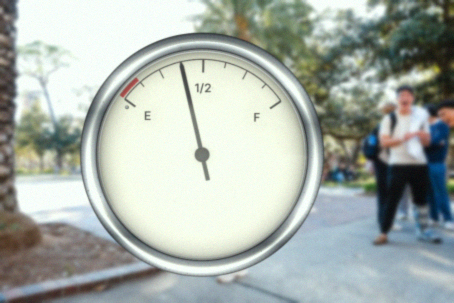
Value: **0.375**
